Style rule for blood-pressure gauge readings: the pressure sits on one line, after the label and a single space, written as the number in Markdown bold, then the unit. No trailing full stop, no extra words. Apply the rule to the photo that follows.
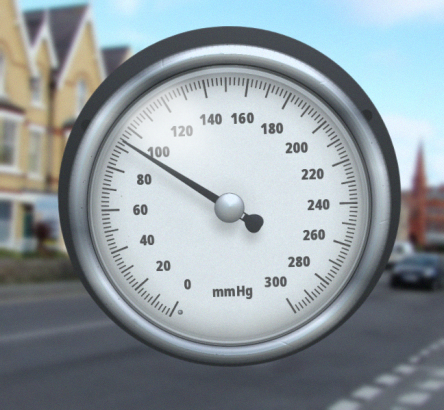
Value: **94** mmHg
